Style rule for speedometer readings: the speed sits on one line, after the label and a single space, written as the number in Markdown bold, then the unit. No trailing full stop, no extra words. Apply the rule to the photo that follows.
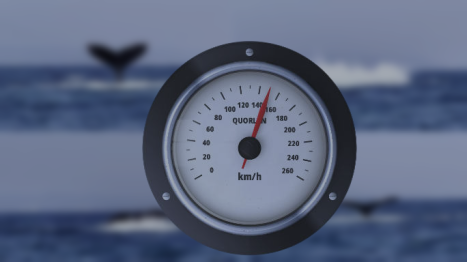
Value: **150** km/h
